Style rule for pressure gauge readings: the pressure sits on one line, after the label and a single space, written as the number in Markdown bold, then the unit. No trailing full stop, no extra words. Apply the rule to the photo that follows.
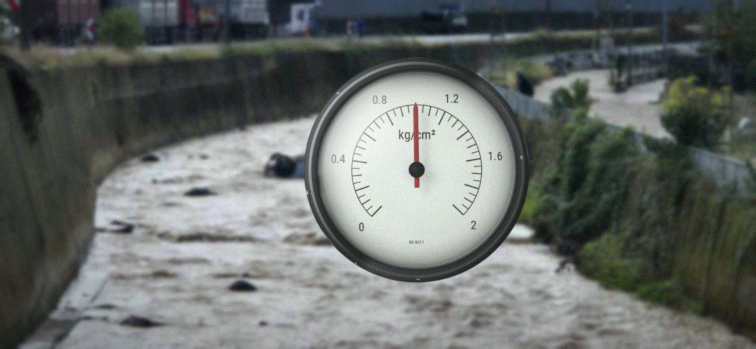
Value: **1** kg/cm²
